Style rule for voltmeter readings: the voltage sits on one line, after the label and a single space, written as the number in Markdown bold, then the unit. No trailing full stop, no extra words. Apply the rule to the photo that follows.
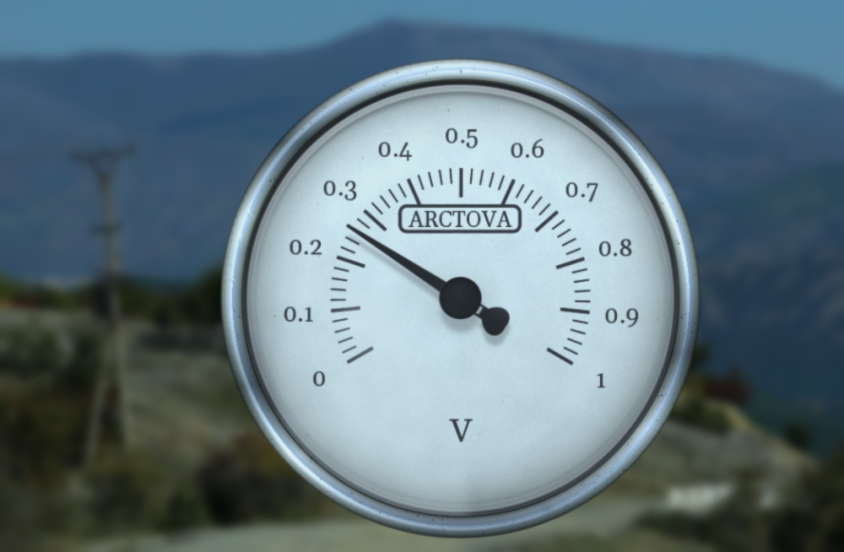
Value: **0.26** V
